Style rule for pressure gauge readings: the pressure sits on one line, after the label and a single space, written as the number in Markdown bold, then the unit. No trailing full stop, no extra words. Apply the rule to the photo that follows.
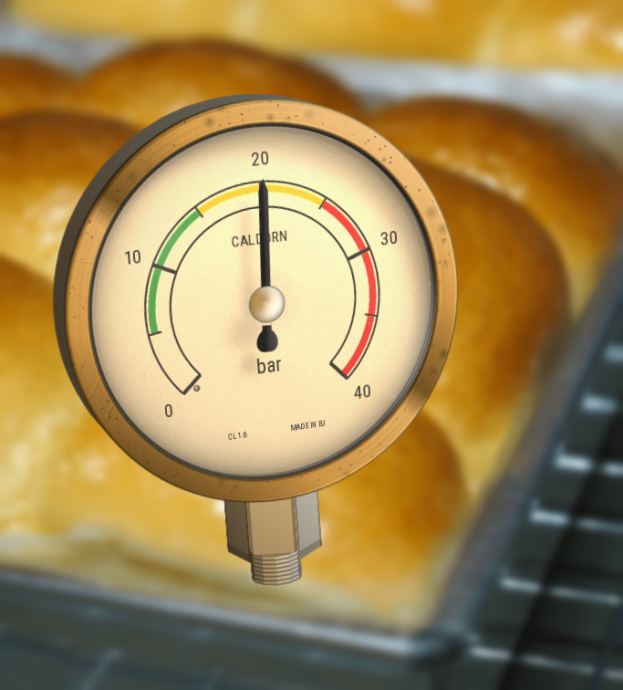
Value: **20** bar
